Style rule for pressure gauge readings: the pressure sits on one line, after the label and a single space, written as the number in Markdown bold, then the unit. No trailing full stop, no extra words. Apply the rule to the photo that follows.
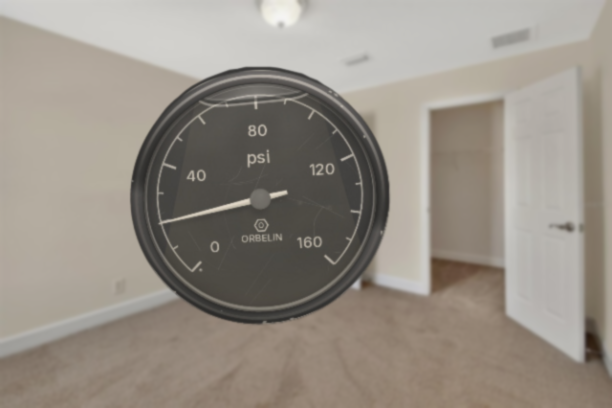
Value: **20** psi
